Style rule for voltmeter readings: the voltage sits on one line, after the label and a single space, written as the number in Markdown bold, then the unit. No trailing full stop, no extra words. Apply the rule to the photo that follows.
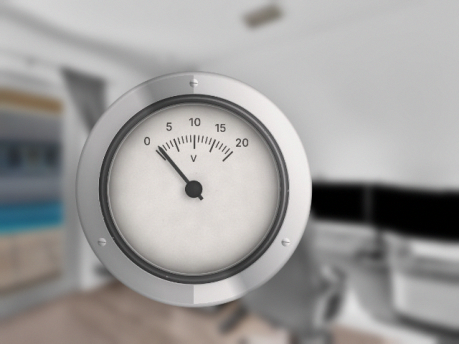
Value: **1** V
